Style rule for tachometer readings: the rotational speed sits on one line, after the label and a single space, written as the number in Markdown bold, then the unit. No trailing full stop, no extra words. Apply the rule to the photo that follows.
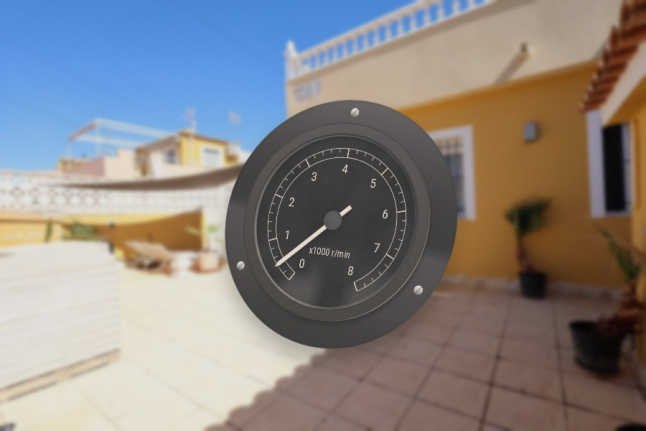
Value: **400** rpm
